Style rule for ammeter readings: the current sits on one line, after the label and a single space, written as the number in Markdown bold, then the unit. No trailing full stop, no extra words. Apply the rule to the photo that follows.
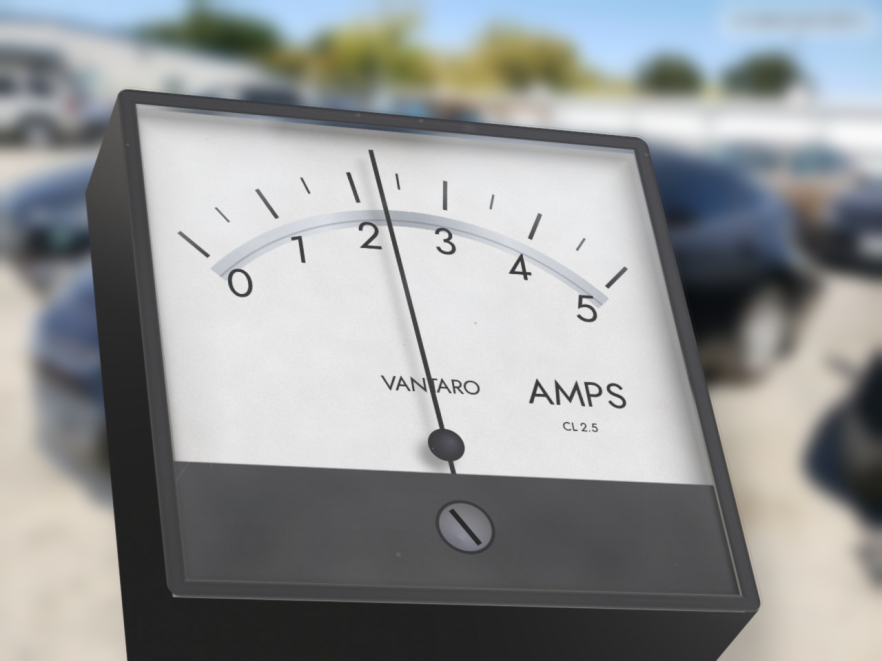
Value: **2.25** A
